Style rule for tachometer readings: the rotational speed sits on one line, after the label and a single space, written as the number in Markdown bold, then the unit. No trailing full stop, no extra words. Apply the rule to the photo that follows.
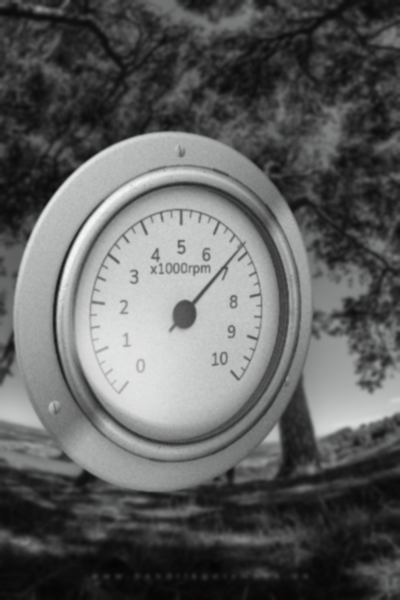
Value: **6750** rpm
